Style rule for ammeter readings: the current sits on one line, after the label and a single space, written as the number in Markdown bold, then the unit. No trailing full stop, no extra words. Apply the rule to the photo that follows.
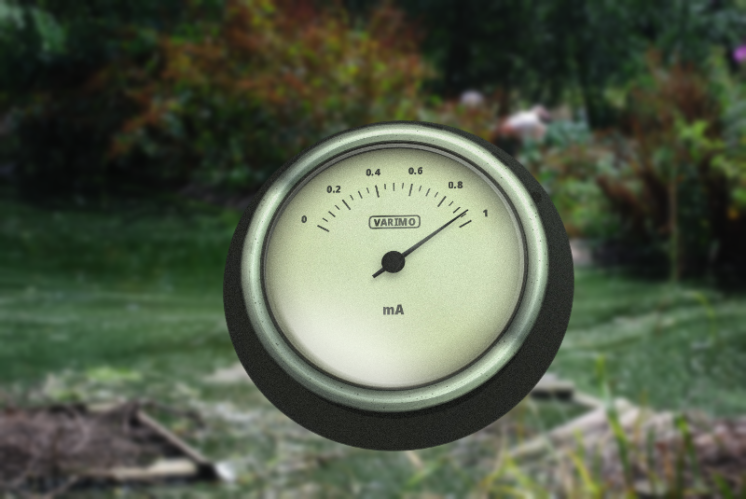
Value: **0.95** mA
